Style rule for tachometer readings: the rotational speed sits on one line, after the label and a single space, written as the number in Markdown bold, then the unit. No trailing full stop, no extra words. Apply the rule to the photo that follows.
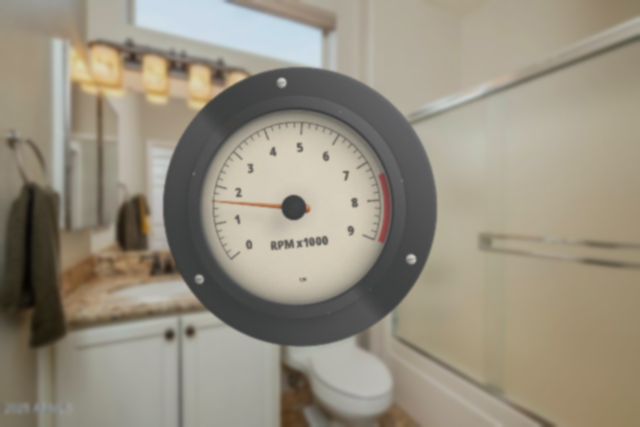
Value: **1600** rpm
